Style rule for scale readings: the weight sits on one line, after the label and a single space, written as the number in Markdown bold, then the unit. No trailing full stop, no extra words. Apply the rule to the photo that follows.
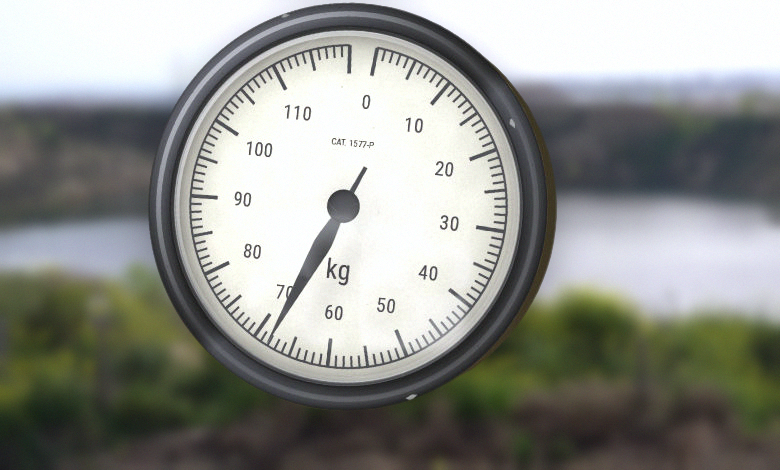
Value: **68** kg
